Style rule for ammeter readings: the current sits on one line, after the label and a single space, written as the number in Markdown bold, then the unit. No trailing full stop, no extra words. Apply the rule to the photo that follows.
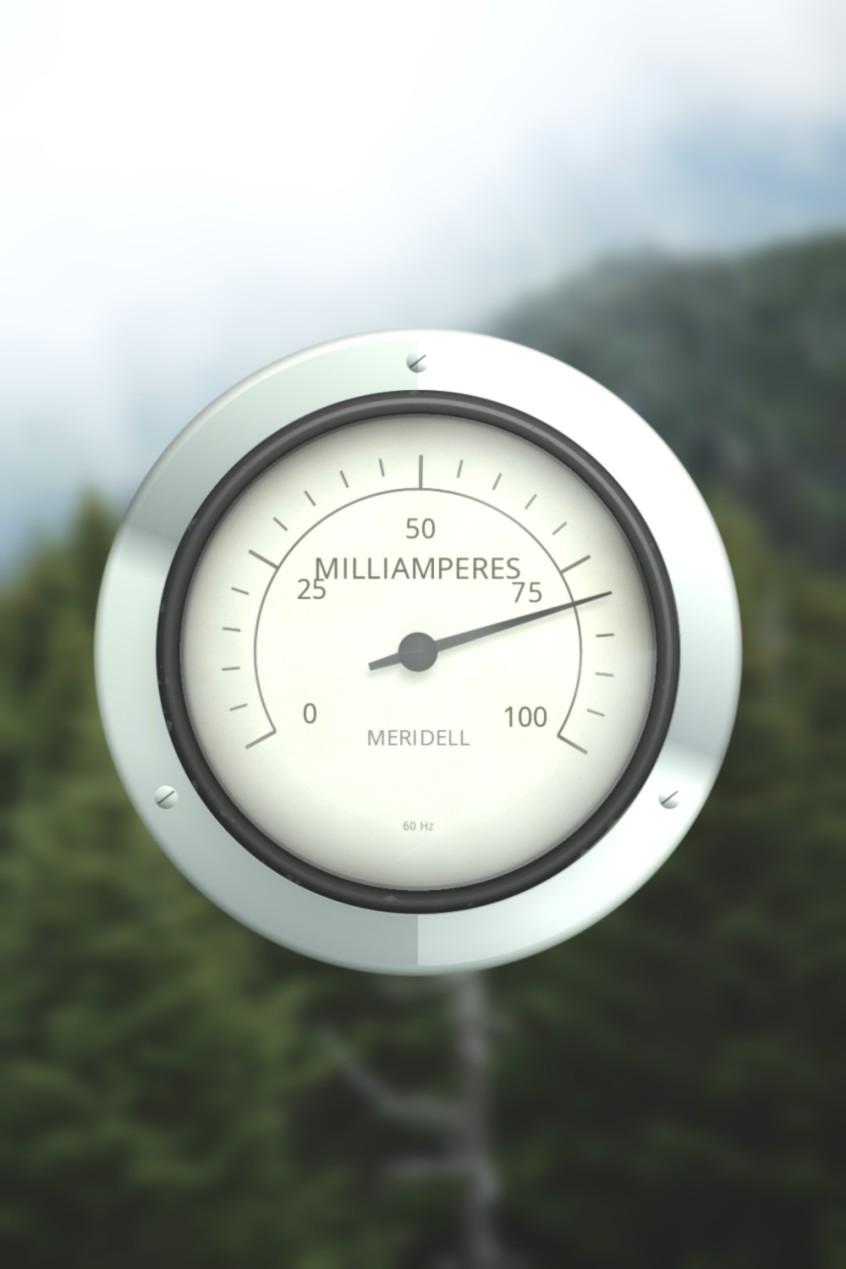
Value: **80** mA
